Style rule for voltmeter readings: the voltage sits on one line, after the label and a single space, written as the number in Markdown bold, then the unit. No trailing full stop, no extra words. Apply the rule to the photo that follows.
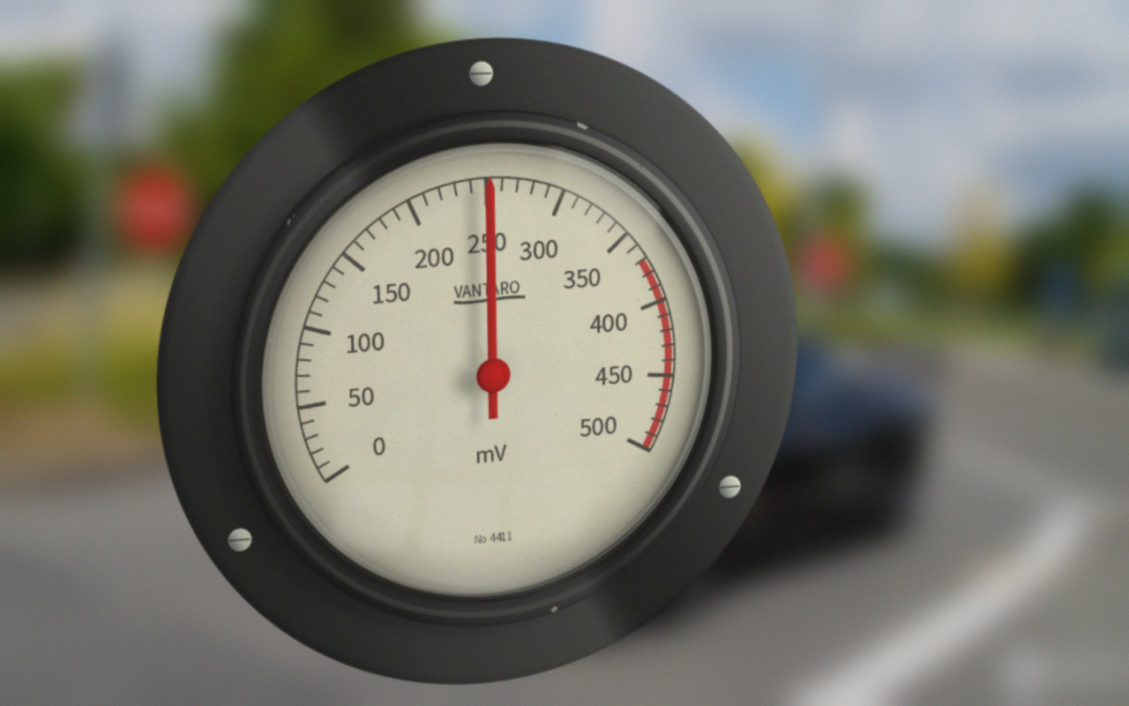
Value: **250** mV
